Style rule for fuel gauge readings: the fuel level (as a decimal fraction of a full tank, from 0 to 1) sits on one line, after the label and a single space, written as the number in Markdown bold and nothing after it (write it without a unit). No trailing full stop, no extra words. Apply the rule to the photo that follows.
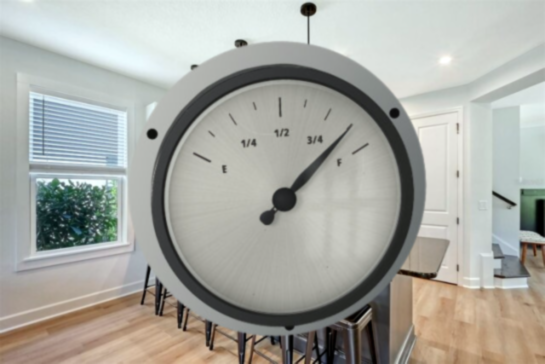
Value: **0.875**
